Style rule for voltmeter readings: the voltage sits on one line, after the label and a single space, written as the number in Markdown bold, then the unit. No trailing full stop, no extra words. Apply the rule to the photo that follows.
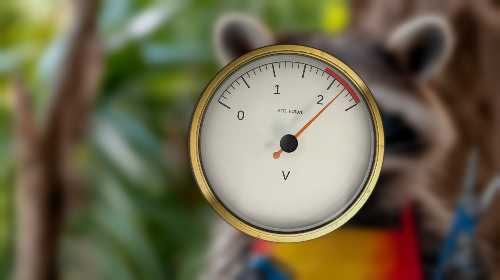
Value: **2.2** V
